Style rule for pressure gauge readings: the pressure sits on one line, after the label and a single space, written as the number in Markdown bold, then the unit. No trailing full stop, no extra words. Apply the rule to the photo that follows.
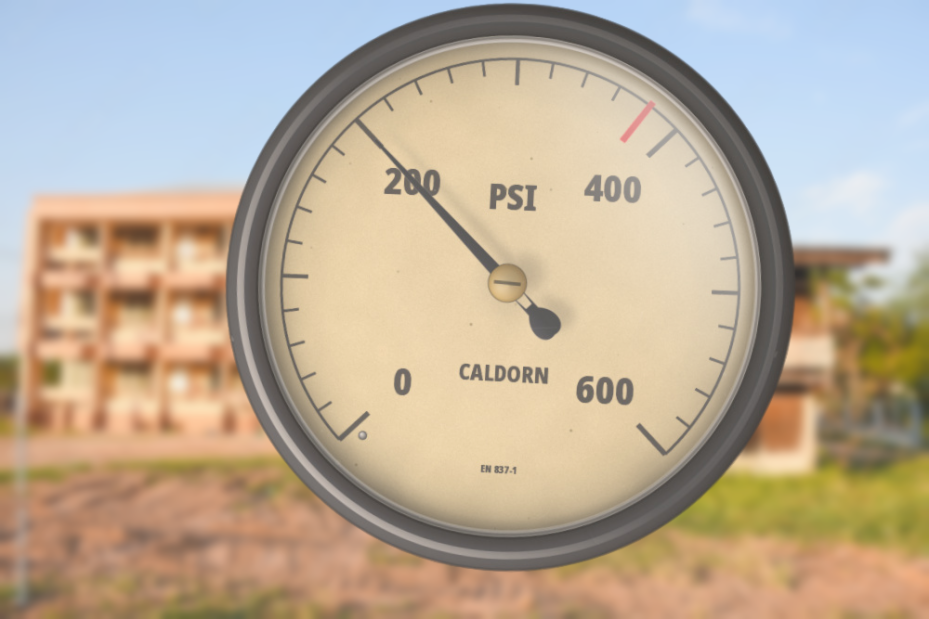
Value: **200** psi
